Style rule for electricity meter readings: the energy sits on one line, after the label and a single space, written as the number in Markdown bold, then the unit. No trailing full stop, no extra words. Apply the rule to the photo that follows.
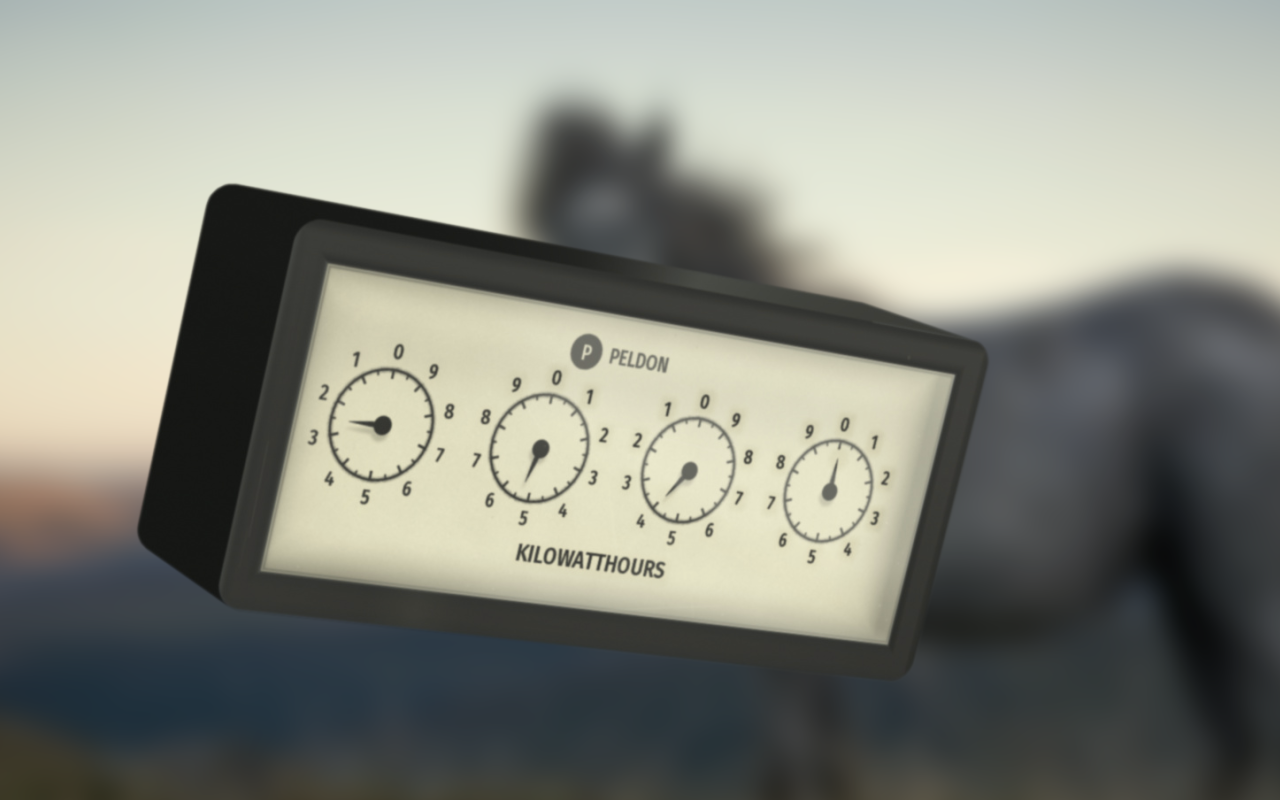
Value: **2540** kWh
